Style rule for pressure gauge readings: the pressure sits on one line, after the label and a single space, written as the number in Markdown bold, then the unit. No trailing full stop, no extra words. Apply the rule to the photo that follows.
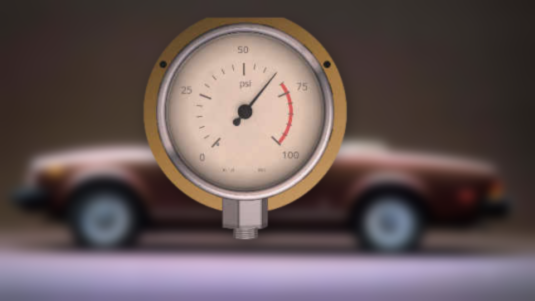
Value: **65** psi
